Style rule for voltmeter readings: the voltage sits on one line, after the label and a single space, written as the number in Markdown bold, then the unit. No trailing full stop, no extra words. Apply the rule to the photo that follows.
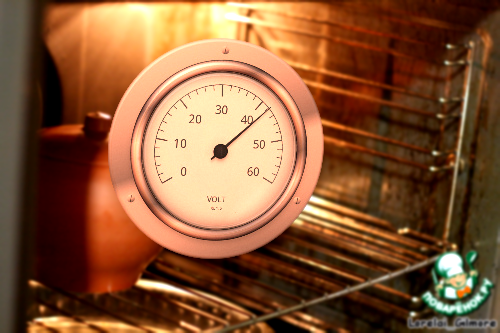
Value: **42** V
